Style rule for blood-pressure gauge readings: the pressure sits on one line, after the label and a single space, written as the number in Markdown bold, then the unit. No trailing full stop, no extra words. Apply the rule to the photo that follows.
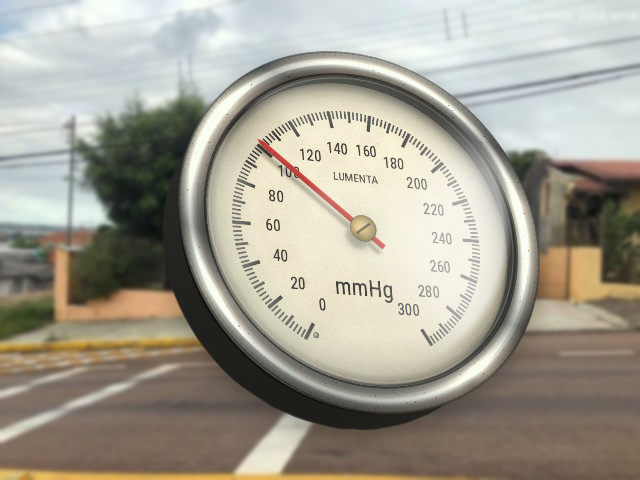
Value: **100** mmHg
